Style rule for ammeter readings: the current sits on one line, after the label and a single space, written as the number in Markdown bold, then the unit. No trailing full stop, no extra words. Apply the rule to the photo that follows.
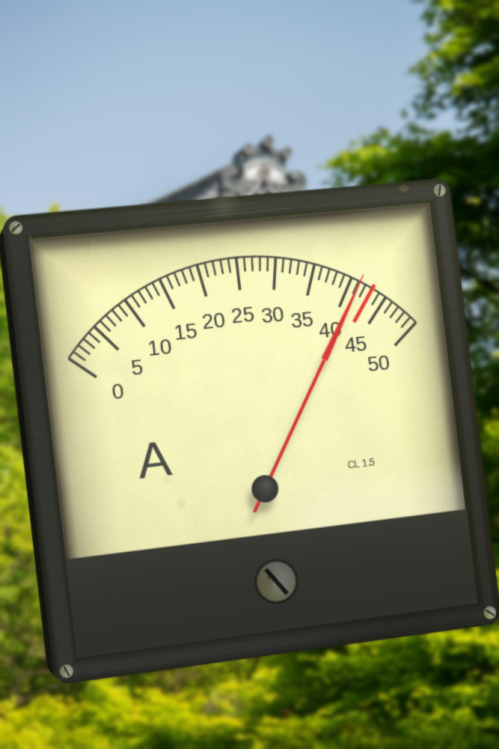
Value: **41** A
